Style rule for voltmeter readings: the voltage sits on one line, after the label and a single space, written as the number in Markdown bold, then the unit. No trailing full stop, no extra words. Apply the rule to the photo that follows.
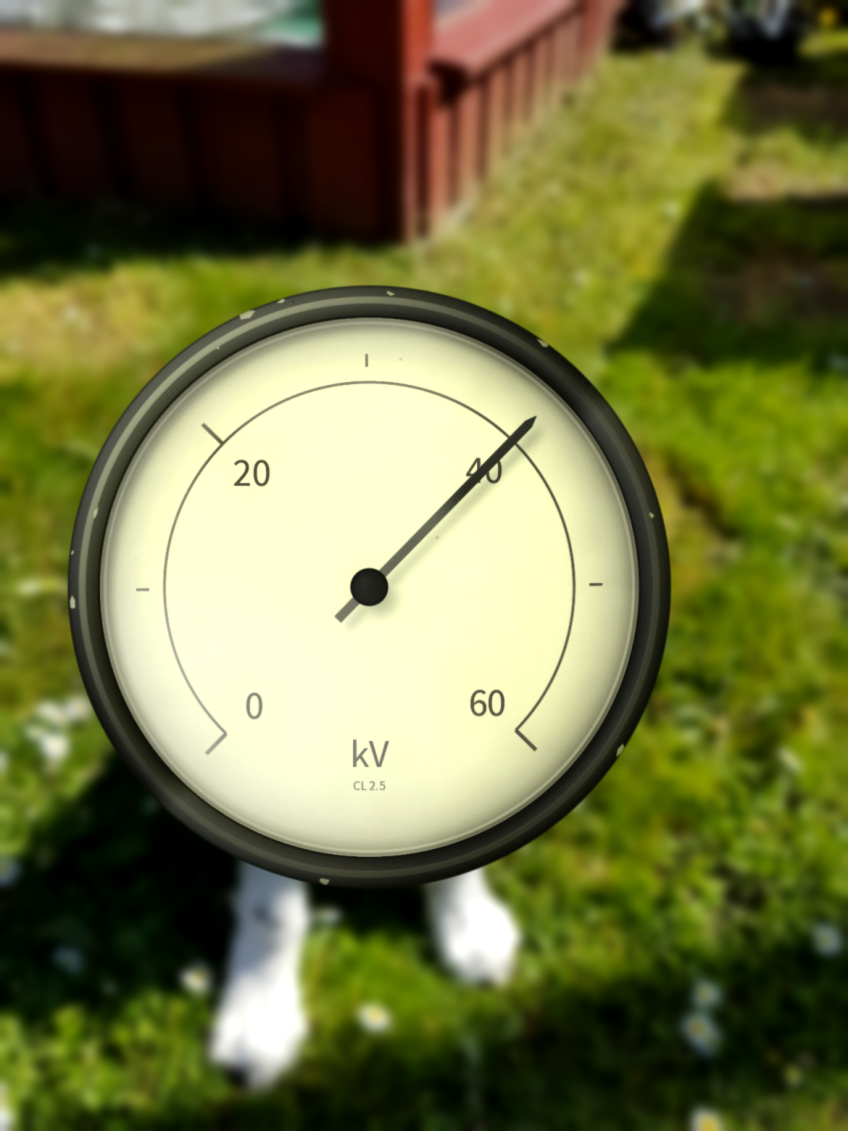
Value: **40** kV
